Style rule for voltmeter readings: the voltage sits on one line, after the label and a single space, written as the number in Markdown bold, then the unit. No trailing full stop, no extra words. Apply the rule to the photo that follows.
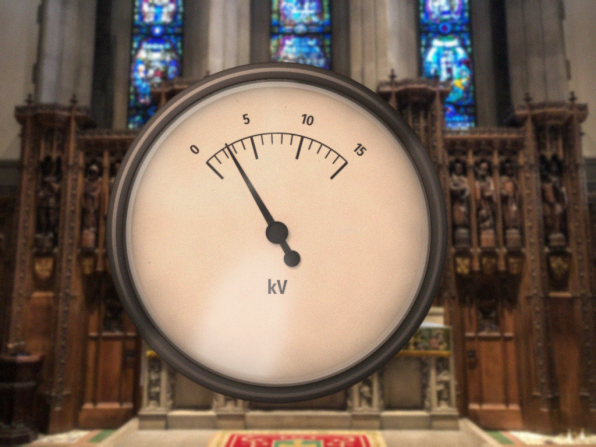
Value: **2.5** kV
